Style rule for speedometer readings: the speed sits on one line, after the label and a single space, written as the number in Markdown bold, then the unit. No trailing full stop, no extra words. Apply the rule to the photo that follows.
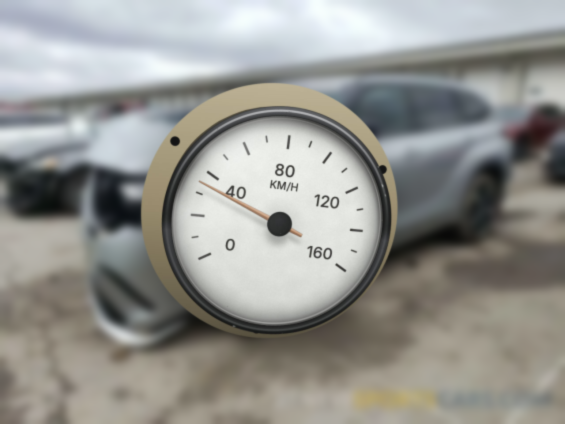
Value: **35** km/h
